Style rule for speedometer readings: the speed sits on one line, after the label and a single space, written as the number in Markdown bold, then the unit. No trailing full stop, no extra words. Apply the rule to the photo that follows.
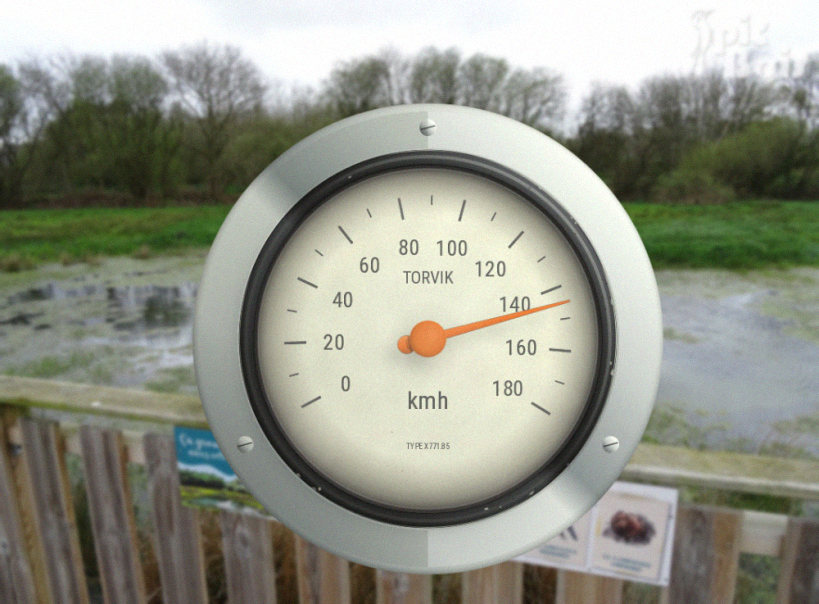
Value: **145** km/h
